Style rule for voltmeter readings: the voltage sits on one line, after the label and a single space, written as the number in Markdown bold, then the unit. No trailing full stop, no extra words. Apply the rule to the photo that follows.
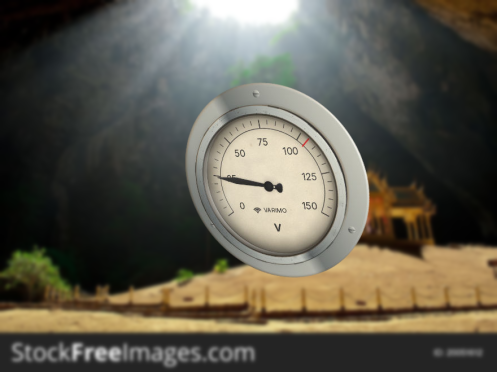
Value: **25** V
